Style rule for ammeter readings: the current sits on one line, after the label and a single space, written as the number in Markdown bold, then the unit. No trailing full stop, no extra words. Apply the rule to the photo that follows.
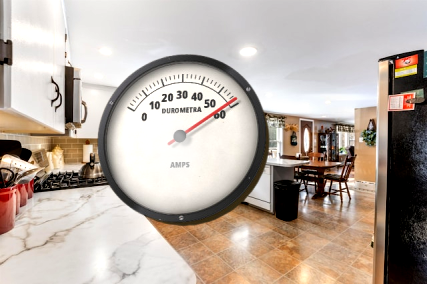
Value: **58** A
